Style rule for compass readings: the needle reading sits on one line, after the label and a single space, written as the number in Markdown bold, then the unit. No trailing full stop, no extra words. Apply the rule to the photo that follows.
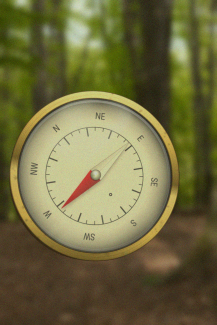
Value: **265** °
